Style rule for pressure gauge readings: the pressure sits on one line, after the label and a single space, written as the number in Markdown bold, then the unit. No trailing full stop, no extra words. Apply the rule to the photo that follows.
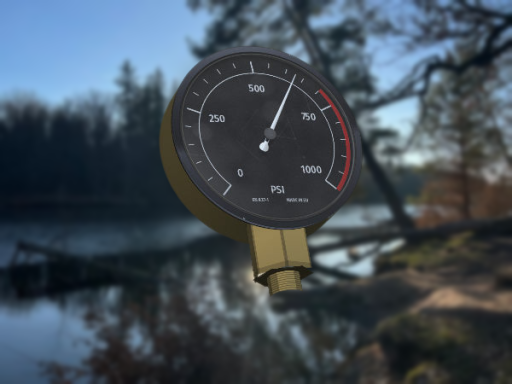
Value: **625** psi
